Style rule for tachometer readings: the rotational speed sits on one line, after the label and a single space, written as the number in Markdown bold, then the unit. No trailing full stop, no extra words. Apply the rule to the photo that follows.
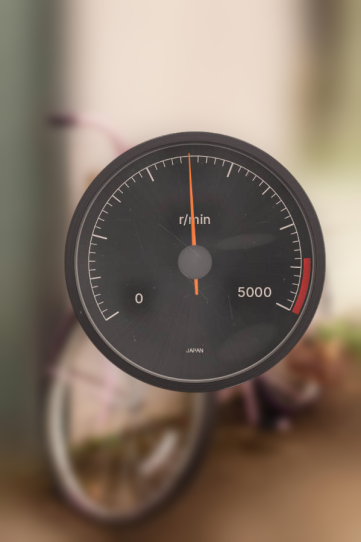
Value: **2500** rpm
